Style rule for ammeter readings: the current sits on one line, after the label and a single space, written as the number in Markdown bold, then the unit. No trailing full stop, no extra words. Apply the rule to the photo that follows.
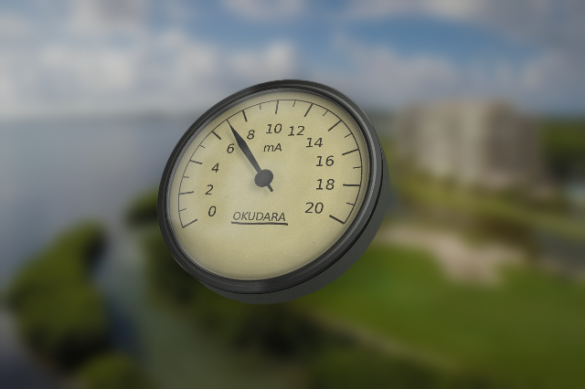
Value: **7** mA
